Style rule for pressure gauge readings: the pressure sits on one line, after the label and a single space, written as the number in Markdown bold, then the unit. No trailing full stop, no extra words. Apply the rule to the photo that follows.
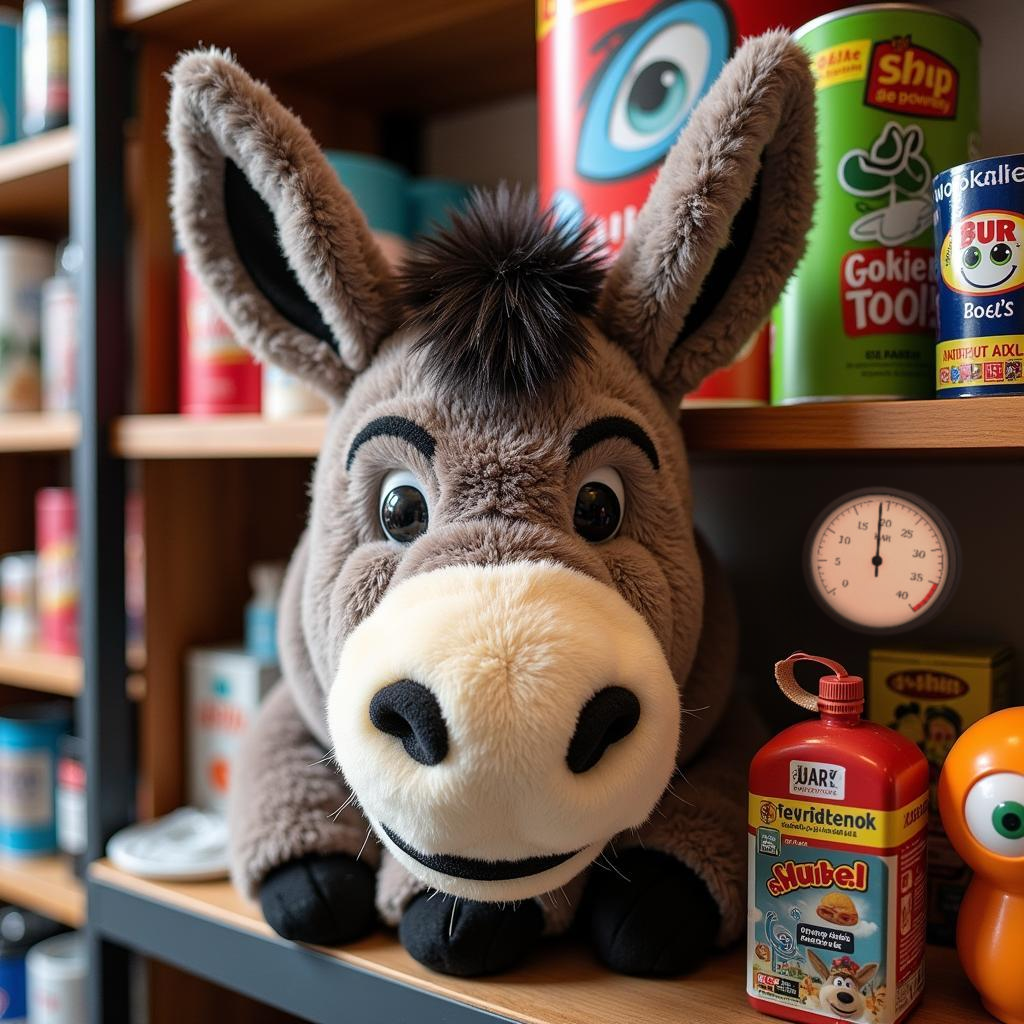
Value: **19** bar
